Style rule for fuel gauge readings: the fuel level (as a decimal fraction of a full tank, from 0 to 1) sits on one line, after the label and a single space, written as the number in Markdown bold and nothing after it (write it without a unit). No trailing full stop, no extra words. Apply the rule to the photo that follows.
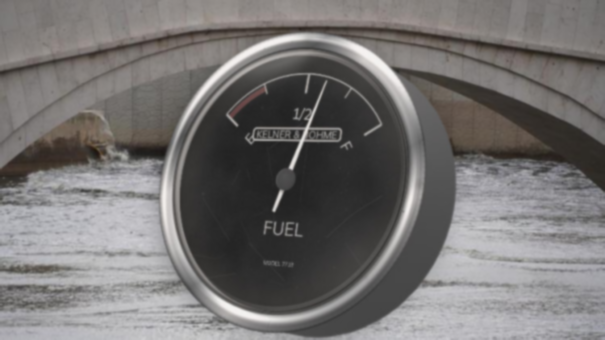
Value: **0.625**
